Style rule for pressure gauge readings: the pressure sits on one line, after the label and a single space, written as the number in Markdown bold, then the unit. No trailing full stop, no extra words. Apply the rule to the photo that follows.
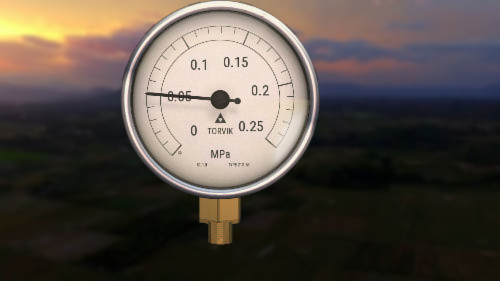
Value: **0.05** MPa
